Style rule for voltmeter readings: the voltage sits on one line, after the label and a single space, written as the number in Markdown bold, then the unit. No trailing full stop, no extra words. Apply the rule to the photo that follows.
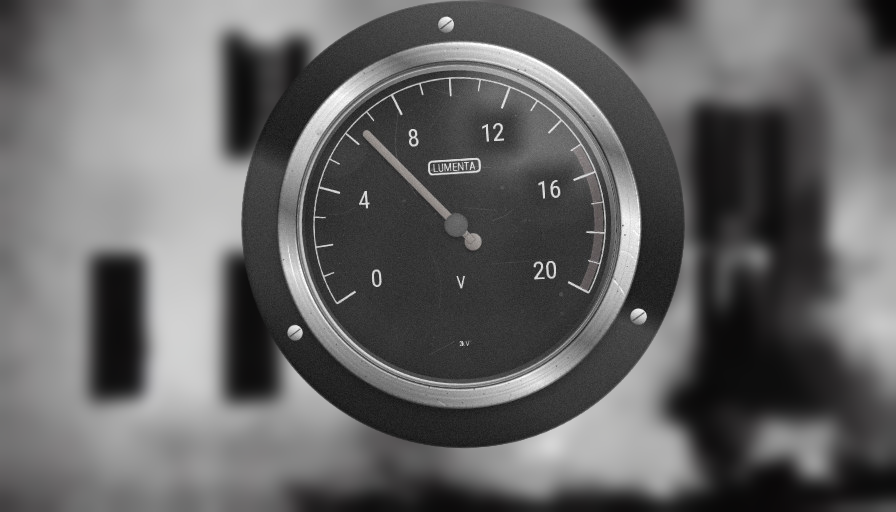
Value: **6.5** V
